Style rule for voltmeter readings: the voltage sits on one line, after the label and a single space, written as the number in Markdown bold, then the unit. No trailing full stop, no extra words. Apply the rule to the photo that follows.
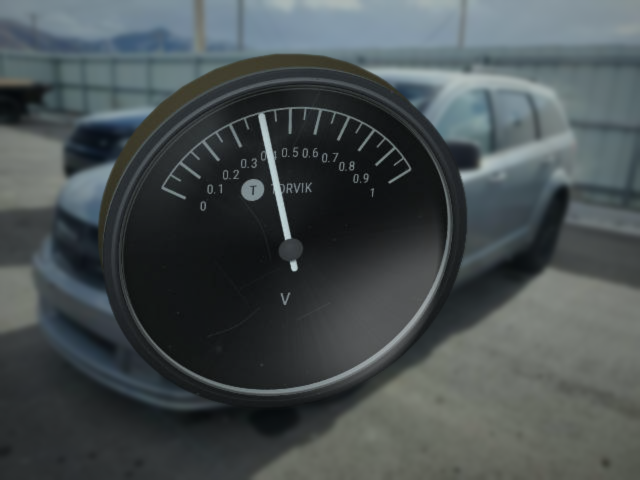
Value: **0.4** V
